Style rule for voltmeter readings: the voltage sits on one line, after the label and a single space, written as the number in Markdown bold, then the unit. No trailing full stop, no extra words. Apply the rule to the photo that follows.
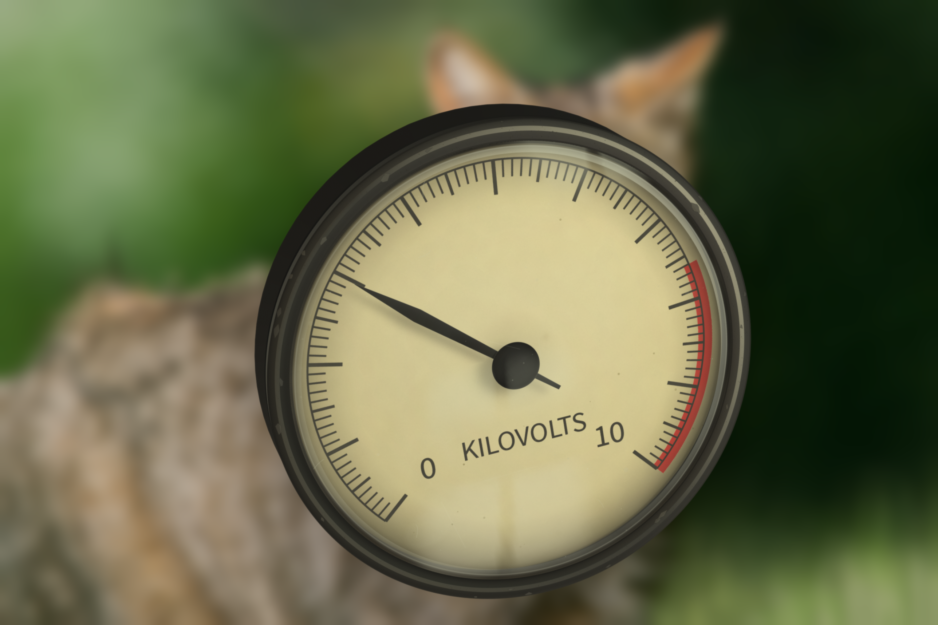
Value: **3** kV
